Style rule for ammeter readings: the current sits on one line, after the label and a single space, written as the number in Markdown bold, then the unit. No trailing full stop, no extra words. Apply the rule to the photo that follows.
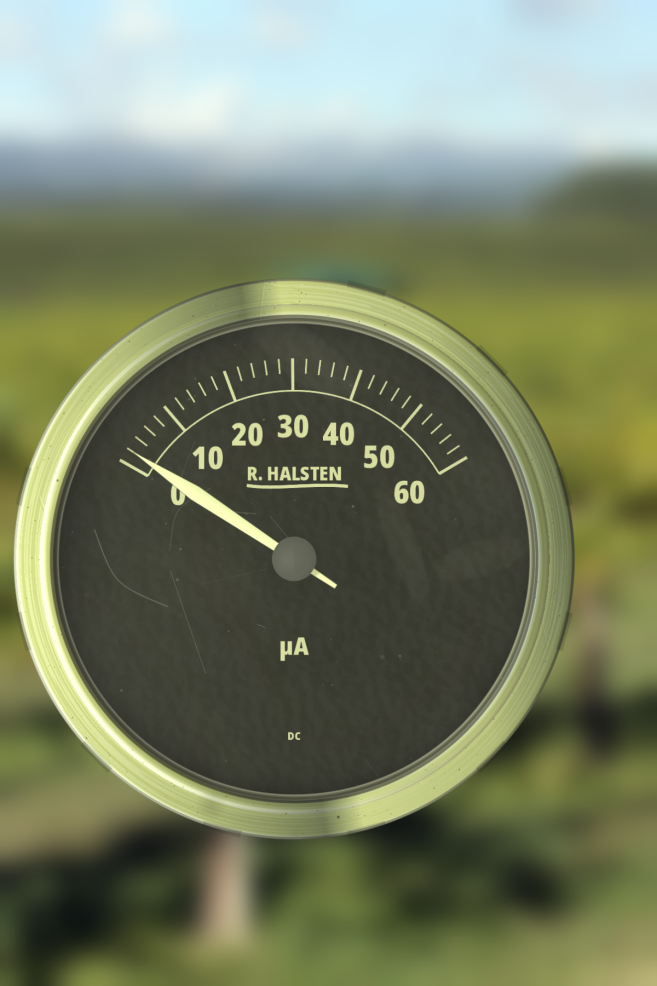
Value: **2** µA
